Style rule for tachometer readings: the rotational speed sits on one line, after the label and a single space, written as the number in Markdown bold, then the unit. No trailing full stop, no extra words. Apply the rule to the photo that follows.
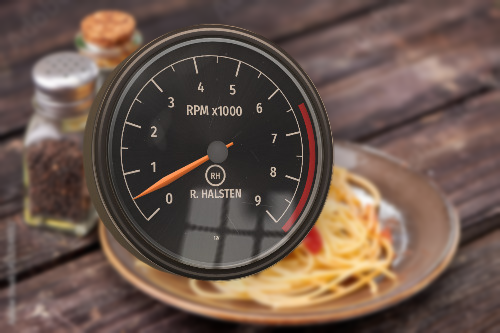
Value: **500** rpm
